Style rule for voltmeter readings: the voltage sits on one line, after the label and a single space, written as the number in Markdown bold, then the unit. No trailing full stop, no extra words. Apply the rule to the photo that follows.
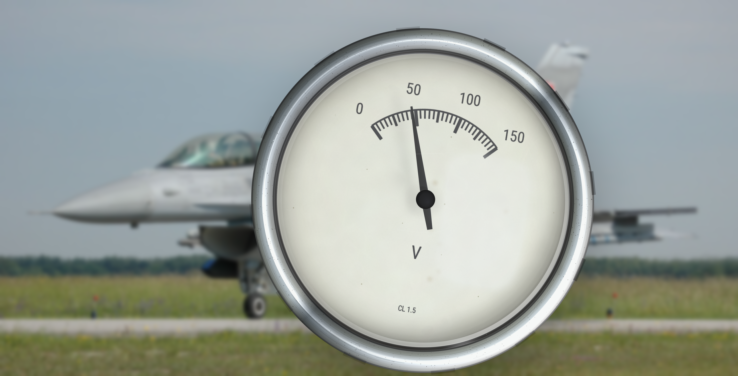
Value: **45** V
